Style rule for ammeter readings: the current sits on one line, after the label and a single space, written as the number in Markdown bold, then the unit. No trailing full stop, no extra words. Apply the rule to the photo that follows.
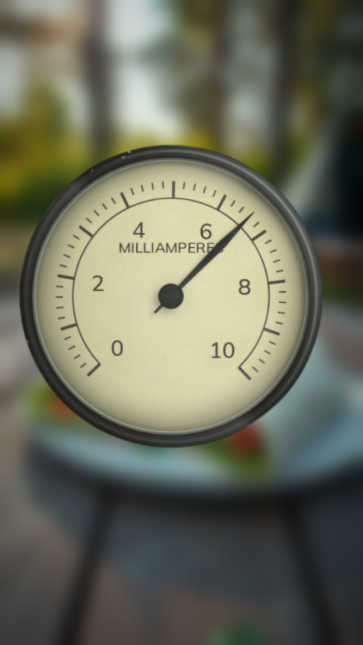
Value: **6.6** mA
